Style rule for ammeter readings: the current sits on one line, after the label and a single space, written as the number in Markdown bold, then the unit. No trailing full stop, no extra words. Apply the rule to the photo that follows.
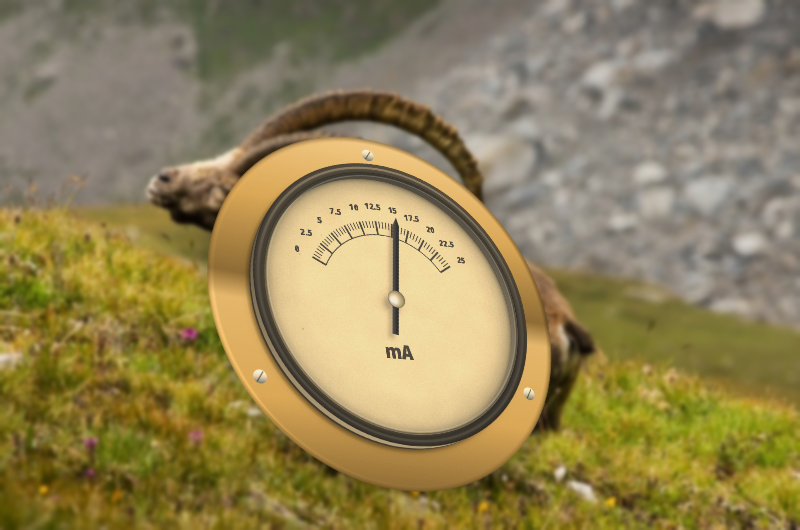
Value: **15** mA
